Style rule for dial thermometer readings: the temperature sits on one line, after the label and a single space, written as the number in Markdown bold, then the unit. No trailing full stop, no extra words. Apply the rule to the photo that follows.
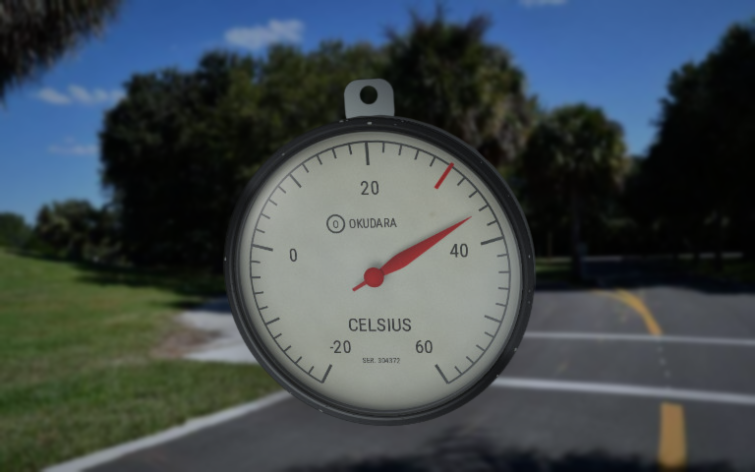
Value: **36** °C
